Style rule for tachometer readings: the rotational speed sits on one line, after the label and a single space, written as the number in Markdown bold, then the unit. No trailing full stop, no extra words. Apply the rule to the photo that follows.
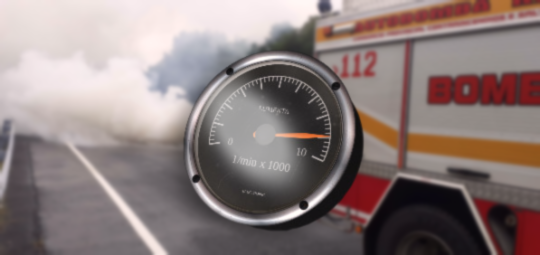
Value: **9000** rpm
